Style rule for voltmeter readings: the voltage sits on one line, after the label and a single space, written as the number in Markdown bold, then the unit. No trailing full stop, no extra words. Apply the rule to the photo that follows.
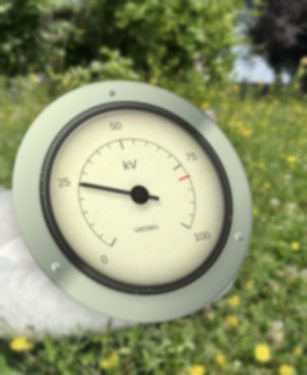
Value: **25** kV
